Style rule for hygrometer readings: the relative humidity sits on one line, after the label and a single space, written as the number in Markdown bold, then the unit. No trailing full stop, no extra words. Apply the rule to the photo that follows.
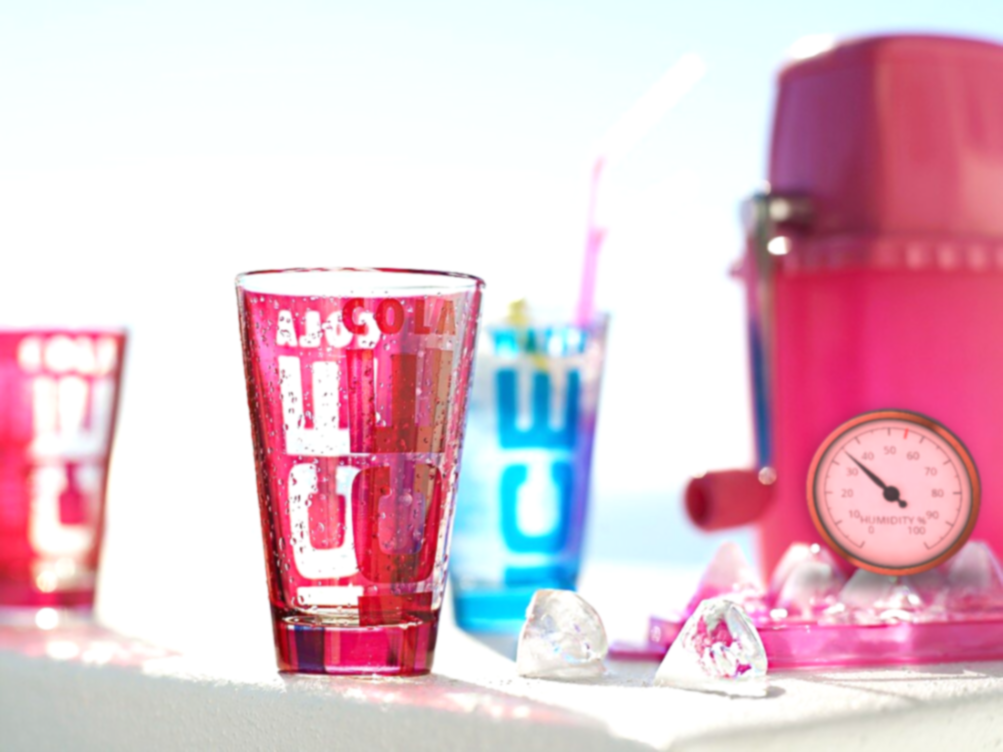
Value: **35** %
